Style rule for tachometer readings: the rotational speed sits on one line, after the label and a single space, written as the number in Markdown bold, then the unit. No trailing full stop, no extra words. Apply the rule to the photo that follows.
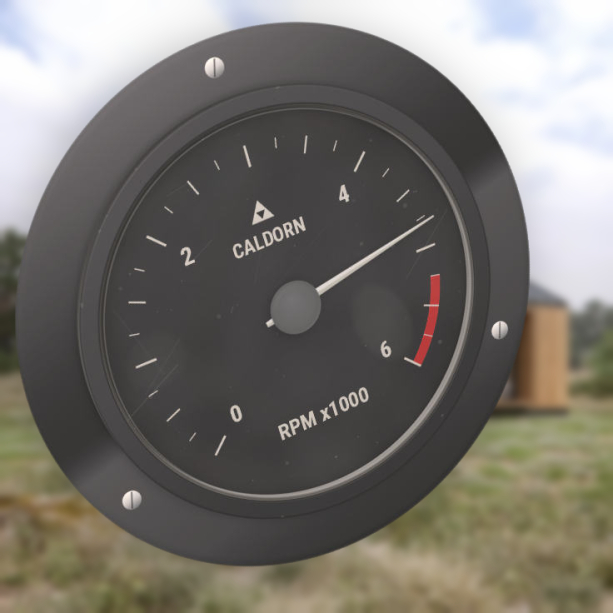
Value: **4750** rpm
